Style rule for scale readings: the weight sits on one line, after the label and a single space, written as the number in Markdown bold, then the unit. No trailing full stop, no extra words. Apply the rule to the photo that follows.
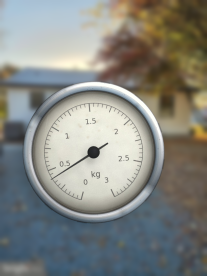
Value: **0.4** kg
